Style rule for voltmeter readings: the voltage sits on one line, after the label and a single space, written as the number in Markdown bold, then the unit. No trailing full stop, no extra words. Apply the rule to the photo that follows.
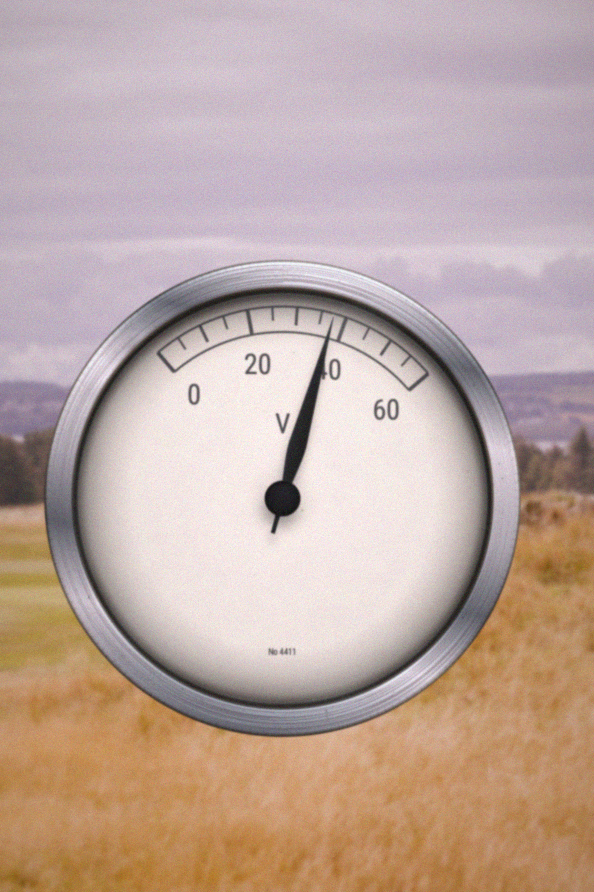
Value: **37.5** V
